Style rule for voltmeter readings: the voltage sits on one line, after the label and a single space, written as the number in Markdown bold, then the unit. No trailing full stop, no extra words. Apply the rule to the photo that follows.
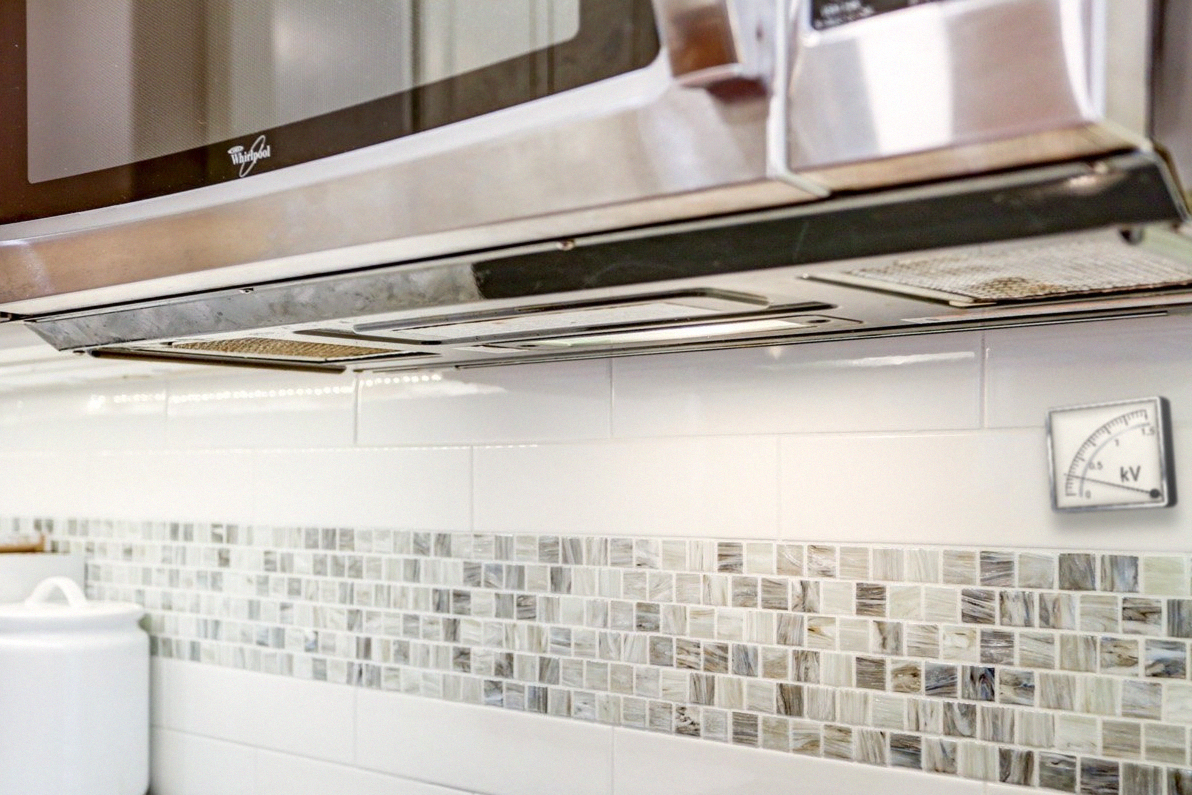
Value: **0.25** kV
